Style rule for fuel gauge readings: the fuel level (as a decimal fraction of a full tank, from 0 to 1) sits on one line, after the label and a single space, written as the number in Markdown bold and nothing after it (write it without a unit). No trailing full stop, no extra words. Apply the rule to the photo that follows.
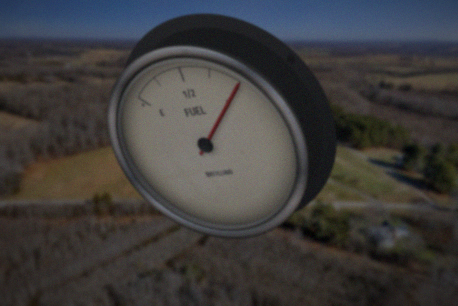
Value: **1**
